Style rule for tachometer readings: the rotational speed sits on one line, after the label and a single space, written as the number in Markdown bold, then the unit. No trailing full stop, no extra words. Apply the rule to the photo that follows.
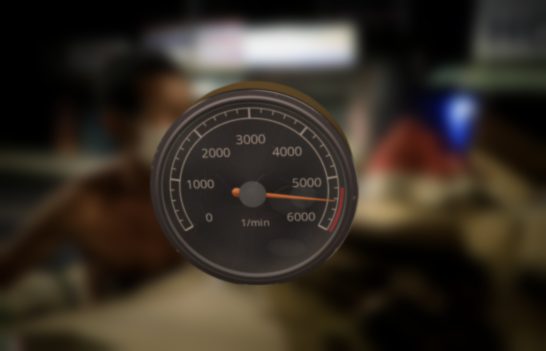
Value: **5400** rpm
